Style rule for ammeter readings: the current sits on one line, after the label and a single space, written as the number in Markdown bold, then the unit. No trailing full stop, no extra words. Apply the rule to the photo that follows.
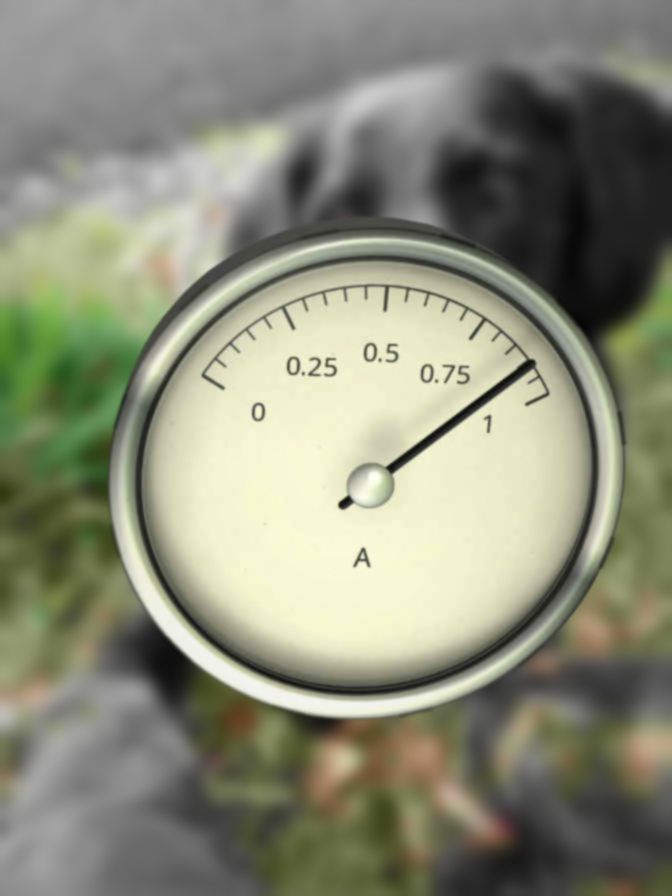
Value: **0.9** A
